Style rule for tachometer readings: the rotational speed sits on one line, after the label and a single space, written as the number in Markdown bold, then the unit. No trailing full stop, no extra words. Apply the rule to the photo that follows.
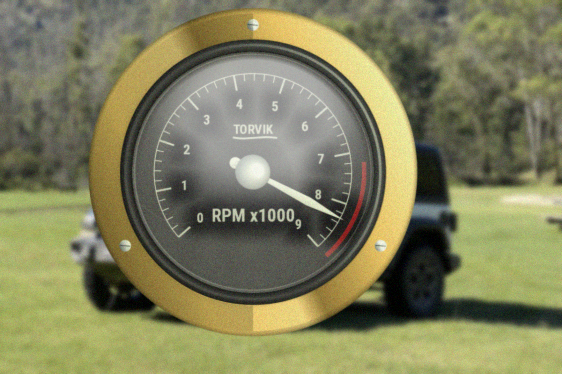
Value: **8300** rpm
